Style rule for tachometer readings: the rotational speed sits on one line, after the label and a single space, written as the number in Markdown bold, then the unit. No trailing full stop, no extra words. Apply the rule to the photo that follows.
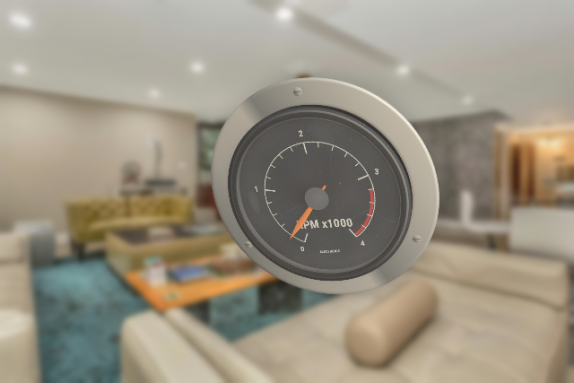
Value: **200** rpm
